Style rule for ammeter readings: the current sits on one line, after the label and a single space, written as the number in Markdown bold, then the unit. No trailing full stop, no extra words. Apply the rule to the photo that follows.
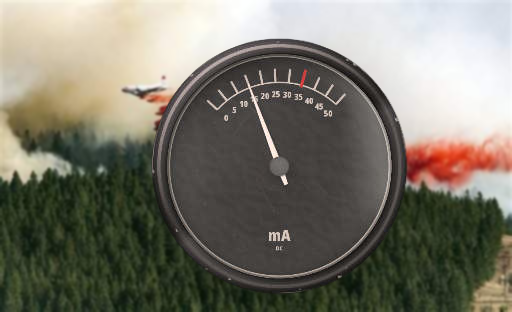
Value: **15** mA
